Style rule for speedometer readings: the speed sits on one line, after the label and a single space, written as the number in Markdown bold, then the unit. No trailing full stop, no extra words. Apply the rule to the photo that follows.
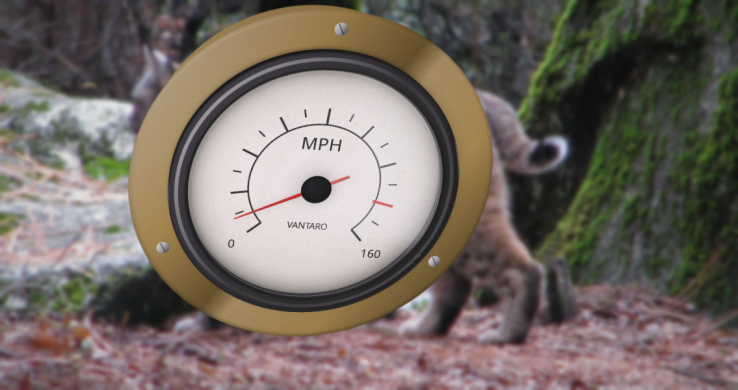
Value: **10** mph
